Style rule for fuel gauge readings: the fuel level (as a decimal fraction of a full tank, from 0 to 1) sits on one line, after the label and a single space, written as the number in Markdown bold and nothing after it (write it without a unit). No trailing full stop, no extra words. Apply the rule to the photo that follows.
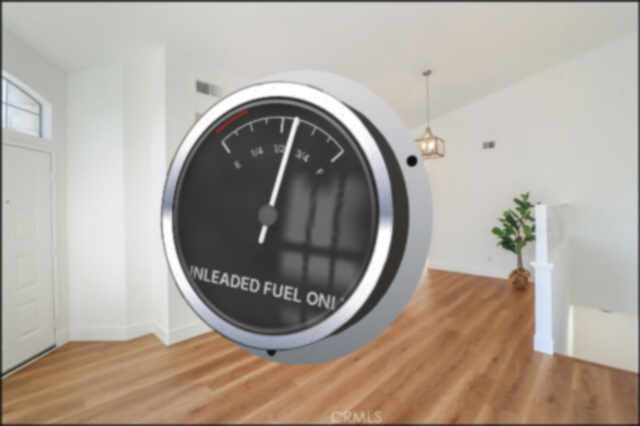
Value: **0.625**
